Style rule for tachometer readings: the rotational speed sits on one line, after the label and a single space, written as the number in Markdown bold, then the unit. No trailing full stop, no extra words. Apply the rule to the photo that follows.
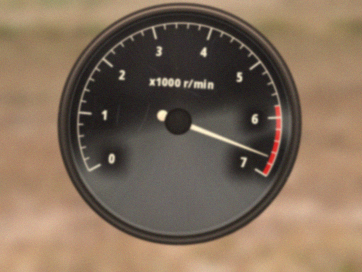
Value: **6700** rpm
